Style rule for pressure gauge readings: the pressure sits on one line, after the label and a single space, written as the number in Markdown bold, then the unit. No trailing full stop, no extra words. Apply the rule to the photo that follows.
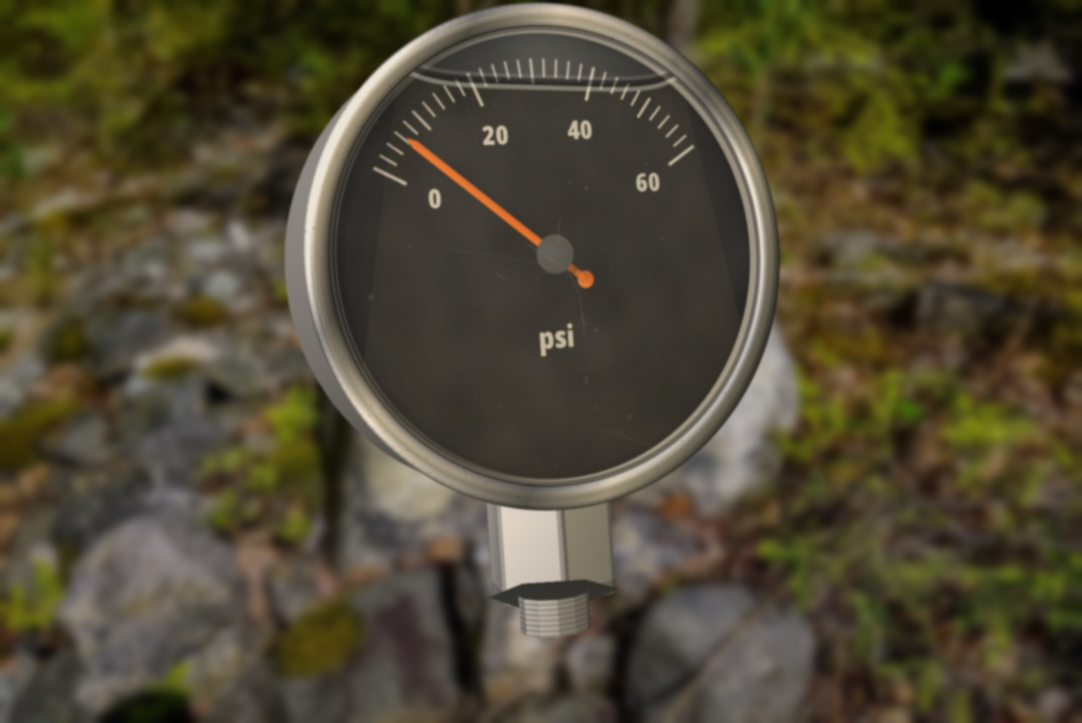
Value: **6** psi
